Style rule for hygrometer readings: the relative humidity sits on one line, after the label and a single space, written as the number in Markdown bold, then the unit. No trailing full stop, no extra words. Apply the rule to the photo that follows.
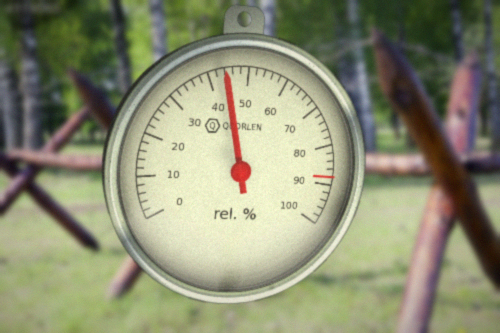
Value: **44** %
